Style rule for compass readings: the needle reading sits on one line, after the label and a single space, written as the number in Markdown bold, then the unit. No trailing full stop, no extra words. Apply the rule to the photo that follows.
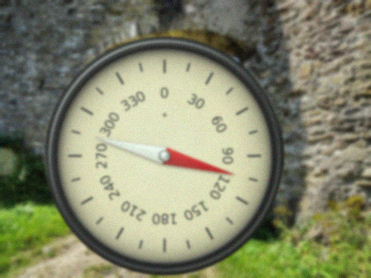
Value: **105** °
